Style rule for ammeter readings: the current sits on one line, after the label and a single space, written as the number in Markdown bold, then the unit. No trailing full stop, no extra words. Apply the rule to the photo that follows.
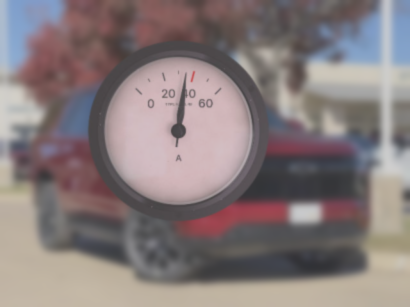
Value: **35** A
